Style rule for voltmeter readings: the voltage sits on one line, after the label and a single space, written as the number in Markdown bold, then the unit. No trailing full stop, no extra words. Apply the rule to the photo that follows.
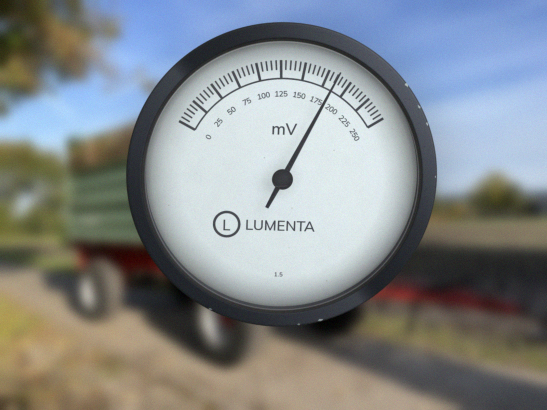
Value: **185** mV
